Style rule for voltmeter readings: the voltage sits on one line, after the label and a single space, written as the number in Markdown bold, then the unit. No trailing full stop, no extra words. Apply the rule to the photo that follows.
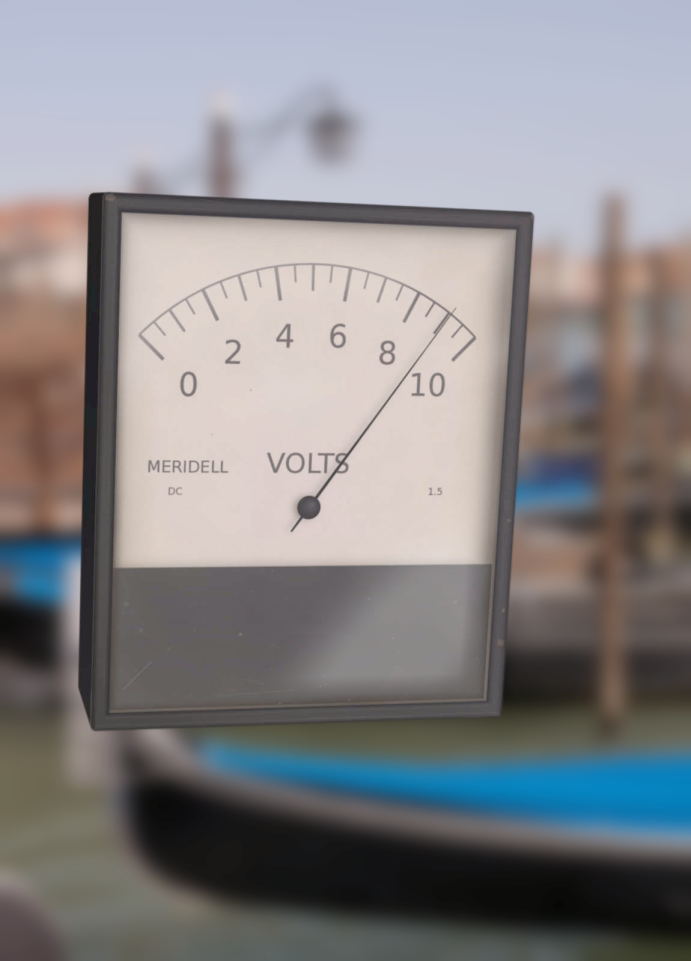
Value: **9** V
